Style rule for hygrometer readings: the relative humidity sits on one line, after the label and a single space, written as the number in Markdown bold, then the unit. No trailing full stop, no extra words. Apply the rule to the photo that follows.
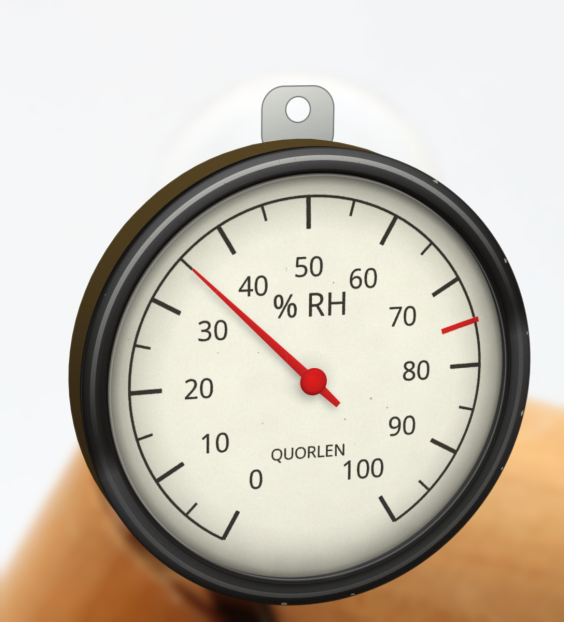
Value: **35** %
